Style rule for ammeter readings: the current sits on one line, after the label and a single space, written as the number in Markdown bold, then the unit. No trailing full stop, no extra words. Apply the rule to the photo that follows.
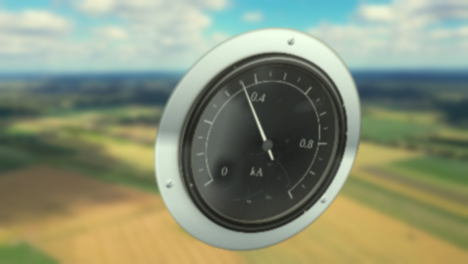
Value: **0.35** kA
